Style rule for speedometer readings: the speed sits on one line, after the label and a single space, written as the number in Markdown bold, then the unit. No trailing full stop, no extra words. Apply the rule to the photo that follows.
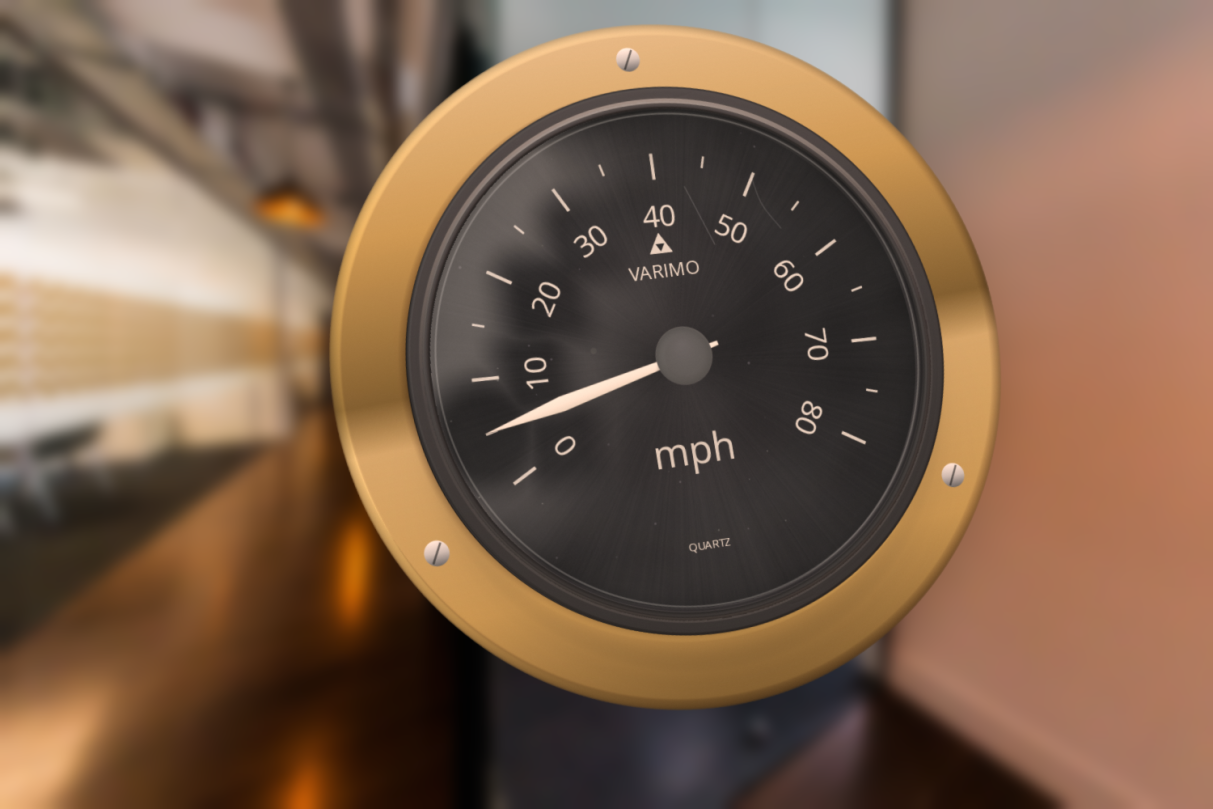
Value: **5** mph
